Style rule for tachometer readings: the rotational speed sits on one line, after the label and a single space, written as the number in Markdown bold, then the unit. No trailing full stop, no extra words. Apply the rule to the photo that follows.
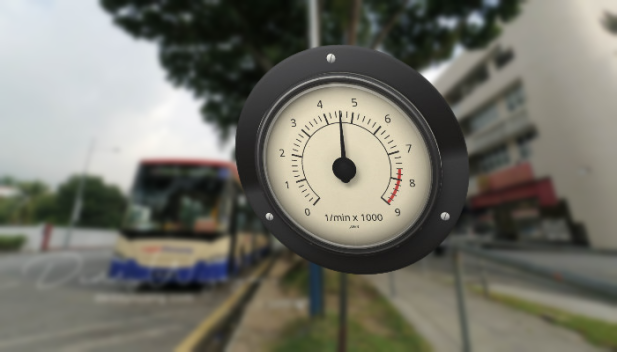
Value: **4600** rpm
